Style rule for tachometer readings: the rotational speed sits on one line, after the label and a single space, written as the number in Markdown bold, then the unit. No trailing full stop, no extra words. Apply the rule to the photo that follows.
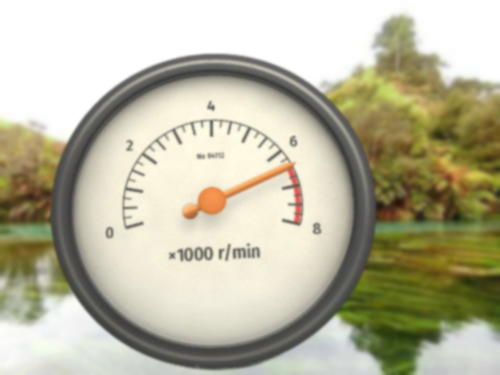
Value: **6500** rpm
